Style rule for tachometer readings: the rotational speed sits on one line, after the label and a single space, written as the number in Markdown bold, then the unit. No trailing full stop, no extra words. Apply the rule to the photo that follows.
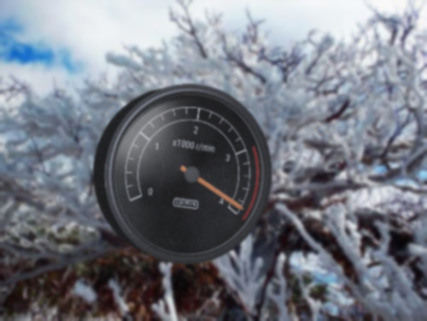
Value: **3900** rpm
